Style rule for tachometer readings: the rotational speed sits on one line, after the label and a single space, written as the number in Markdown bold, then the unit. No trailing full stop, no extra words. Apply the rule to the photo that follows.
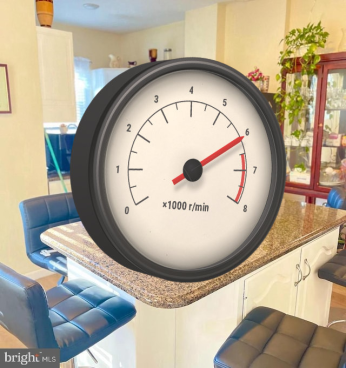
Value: **6000** rpm
